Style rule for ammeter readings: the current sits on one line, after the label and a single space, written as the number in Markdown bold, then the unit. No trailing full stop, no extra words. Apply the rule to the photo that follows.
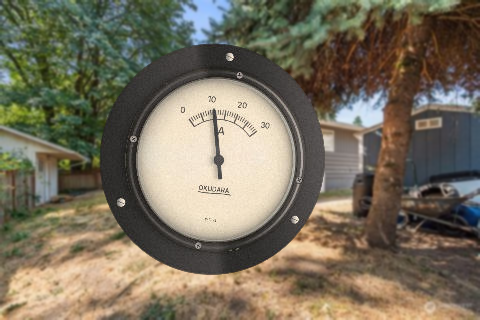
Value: **10** A
